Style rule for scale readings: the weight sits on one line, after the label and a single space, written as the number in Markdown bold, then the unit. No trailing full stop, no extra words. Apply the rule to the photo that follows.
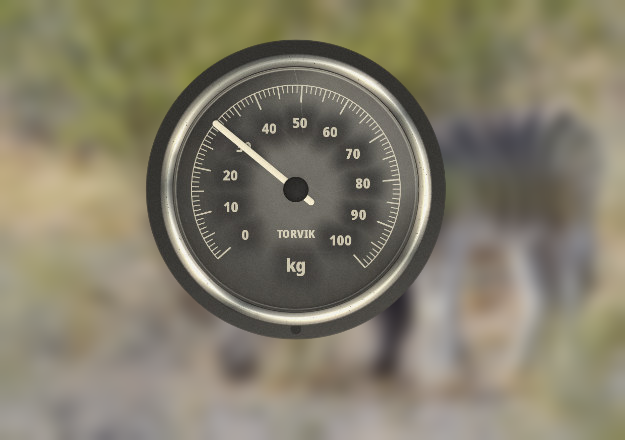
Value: **30** kg
